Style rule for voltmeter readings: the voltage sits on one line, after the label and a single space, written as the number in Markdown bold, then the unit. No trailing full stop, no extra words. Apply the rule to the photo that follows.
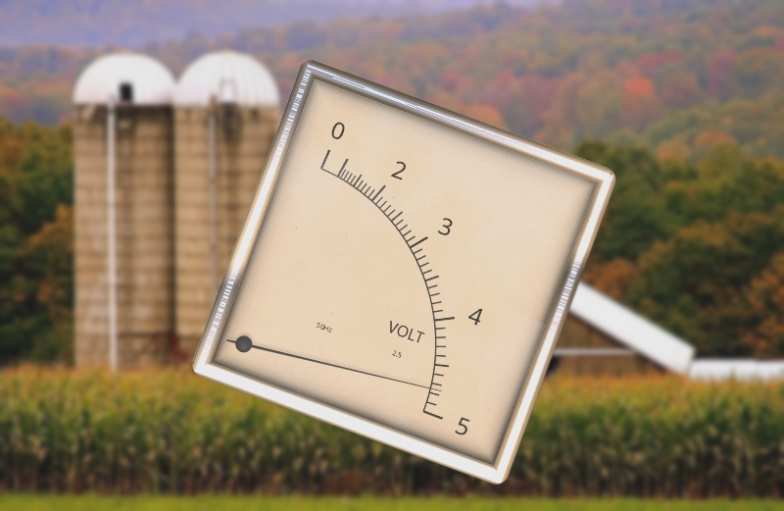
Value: **4.75** V
